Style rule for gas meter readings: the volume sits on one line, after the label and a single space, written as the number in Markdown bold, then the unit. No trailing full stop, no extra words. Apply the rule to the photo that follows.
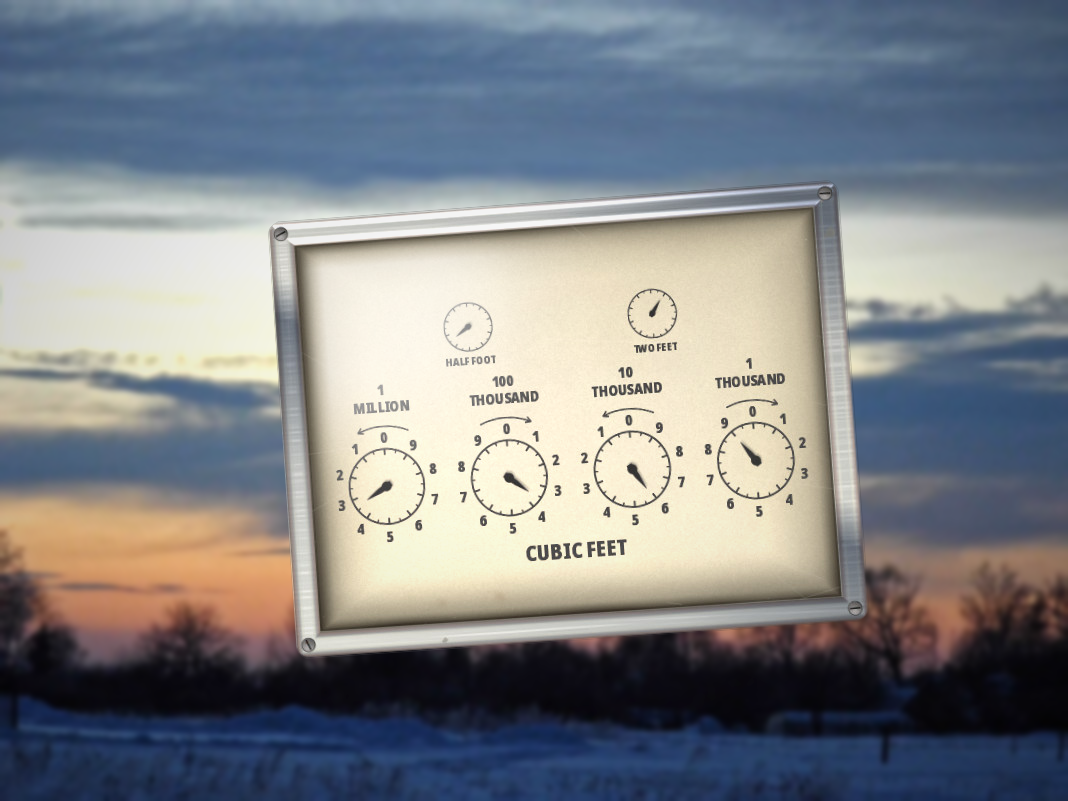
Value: **335900** ft³
